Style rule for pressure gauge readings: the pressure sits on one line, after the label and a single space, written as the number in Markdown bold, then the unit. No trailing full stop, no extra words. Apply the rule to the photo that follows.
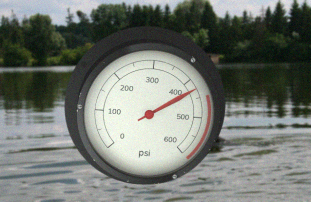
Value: **425** psi
